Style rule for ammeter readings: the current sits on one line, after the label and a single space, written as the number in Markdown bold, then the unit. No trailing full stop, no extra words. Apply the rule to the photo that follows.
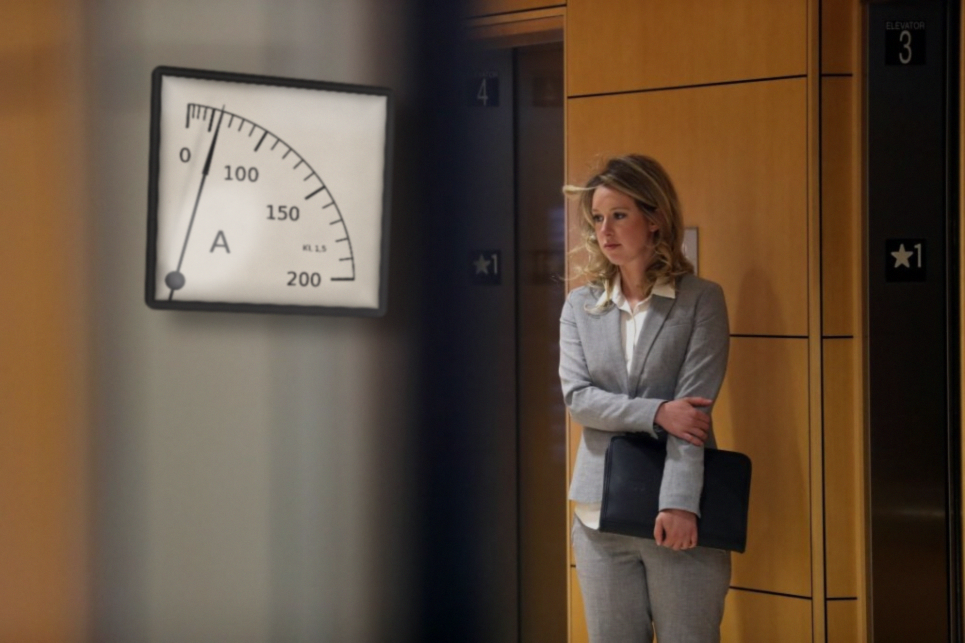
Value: **60** A
